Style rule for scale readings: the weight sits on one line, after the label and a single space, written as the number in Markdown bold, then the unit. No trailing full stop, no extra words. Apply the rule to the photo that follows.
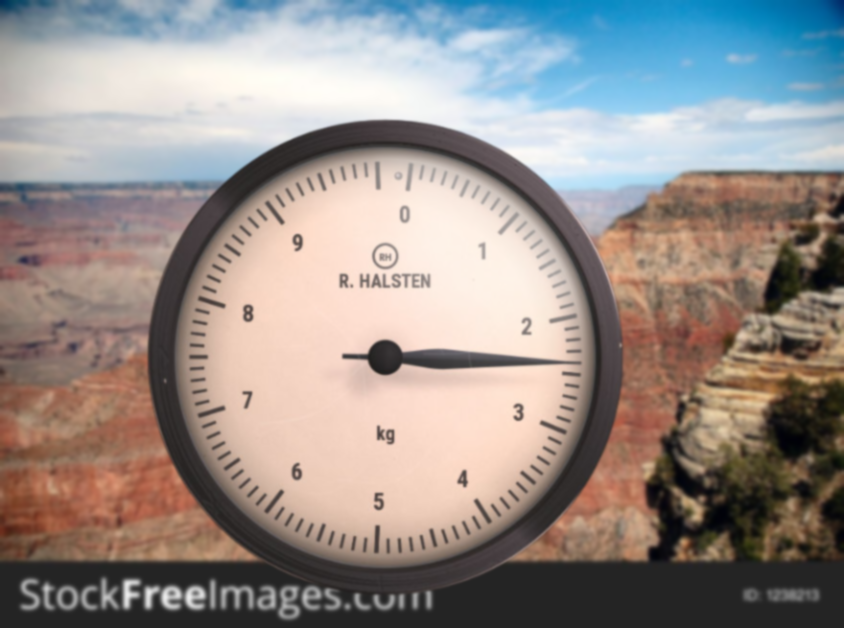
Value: **2.4** kg
